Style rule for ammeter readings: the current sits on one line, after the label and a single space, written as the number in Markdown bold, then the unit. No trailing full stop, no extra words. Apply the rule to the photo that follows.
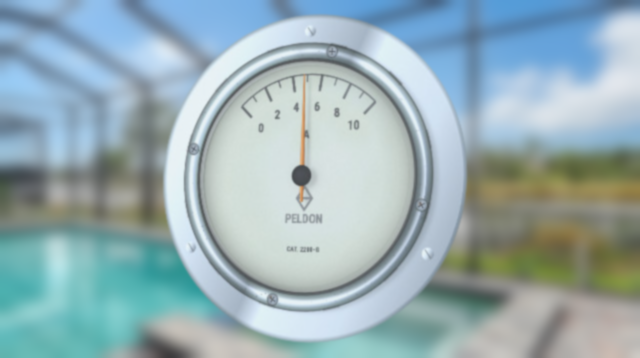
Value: **5** A
